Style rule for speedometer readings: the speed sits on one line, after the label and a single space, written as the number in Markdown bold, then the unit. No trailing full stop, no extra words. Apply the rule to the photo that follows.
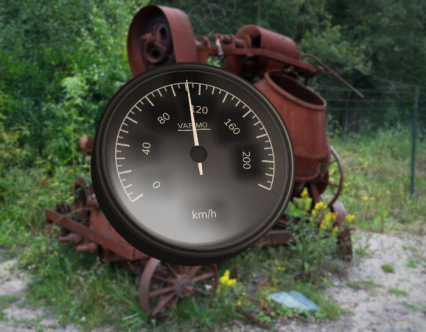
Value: **110** km/h
